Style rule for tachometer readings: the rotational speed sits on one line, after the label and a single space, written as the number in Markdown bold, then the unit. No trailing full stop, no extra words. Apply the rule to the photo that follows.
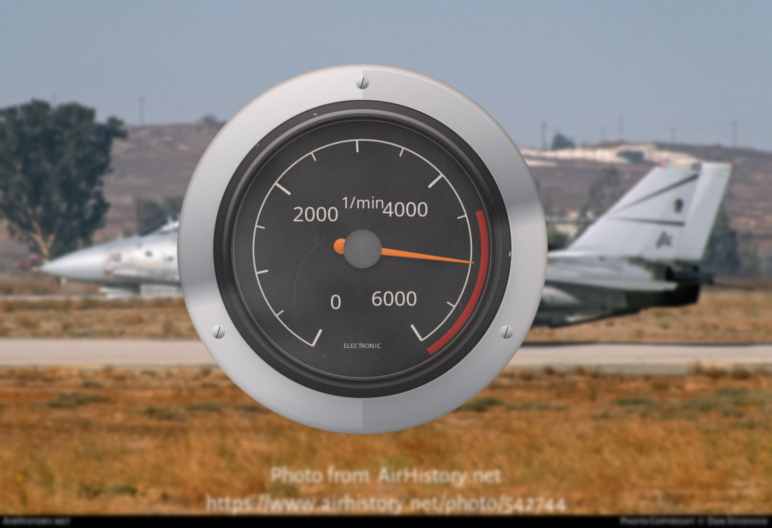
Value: **5000** rpm
